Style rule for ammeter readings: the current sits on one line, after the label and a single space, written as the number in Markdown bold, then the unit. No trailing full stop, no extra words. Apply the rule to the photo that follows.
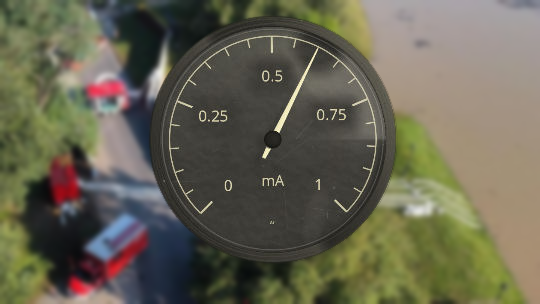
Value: **0.6** mA
